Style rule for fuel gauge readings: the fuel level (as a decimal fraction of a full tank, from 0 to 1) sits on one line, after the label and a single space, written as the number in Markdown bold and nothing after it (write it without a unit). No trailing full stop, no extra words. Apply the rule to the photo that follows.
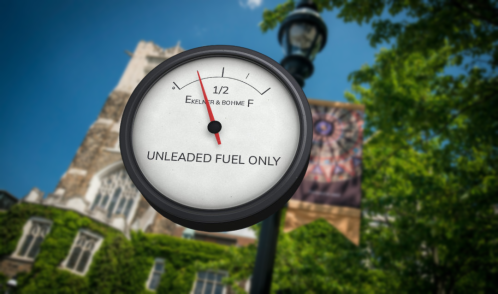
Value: **0.25**
